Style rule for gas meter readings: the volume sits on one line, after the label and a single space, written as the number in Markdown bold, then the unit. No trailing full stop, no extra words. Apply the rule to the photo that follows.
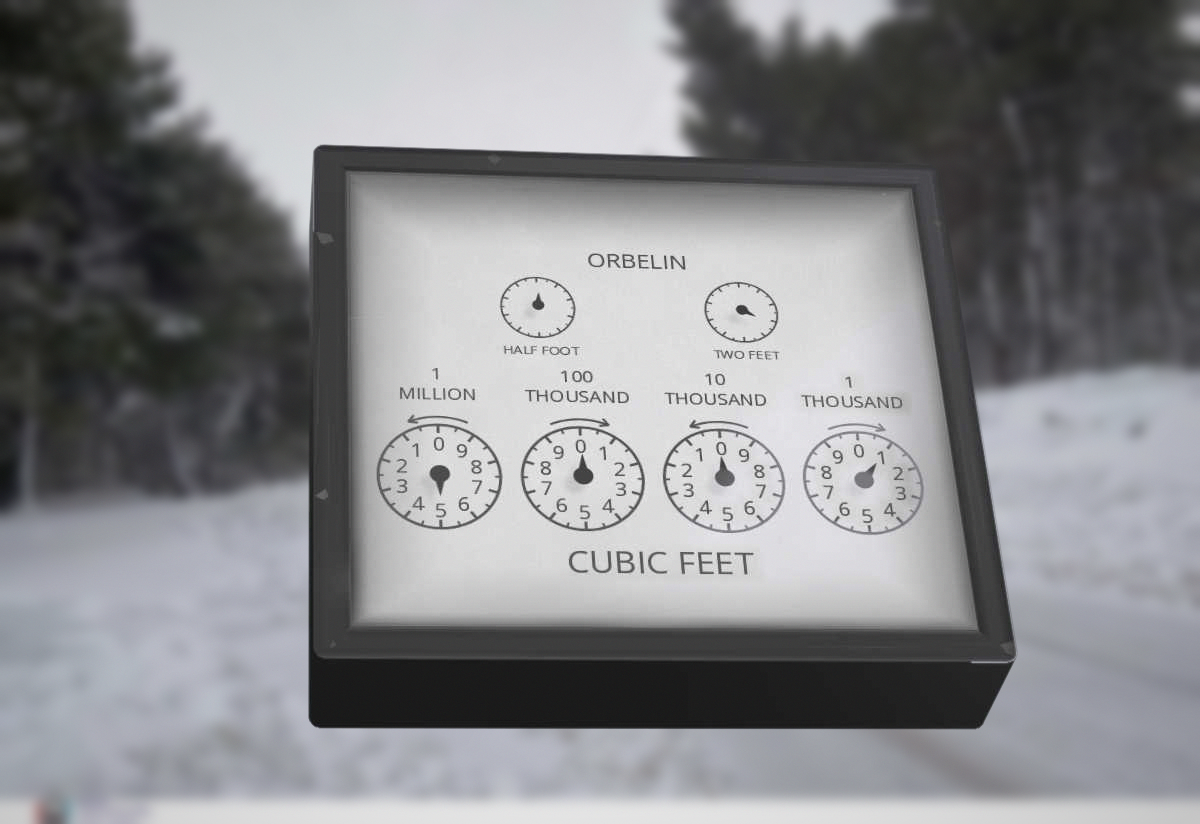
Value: **500100** ft³
